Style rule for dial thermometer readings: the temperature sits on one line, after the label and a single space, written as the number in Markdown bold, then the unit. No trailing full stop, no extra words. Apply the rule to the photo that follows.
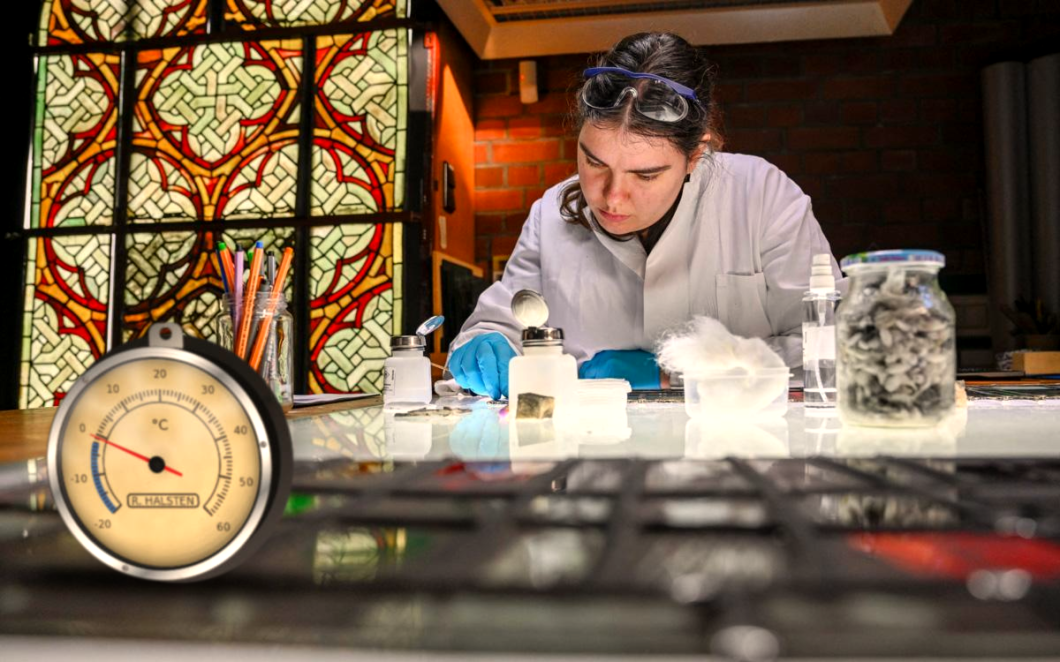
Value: **0** °C
